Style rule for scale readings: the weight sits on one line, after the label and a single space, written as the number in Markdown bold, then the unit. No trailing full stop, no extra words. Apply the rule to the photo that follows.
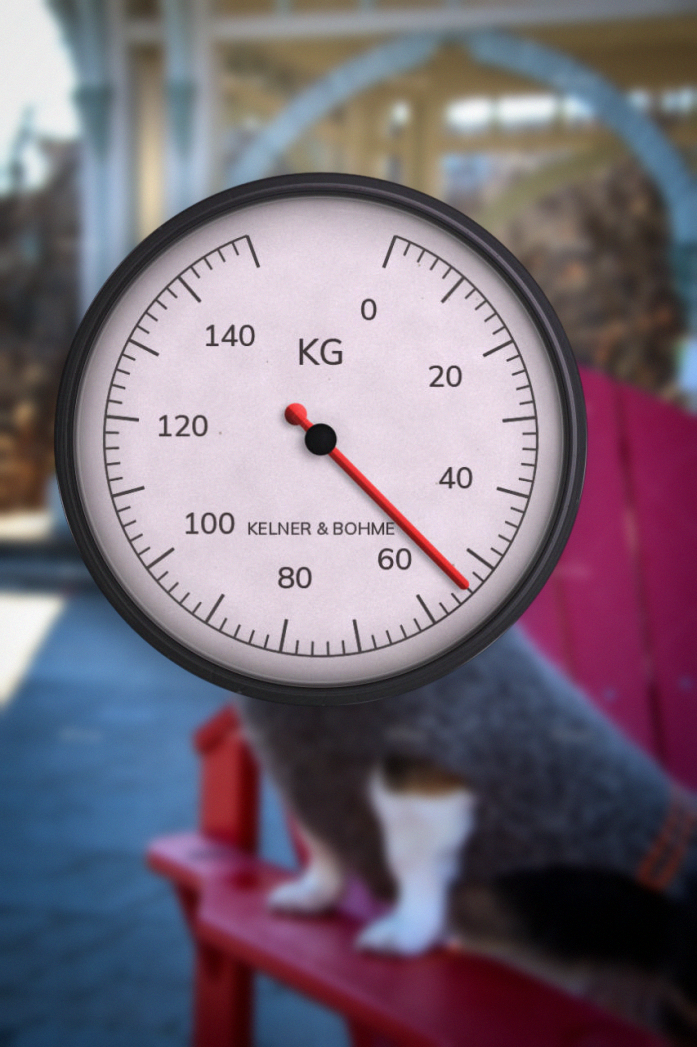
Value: **54** kg
